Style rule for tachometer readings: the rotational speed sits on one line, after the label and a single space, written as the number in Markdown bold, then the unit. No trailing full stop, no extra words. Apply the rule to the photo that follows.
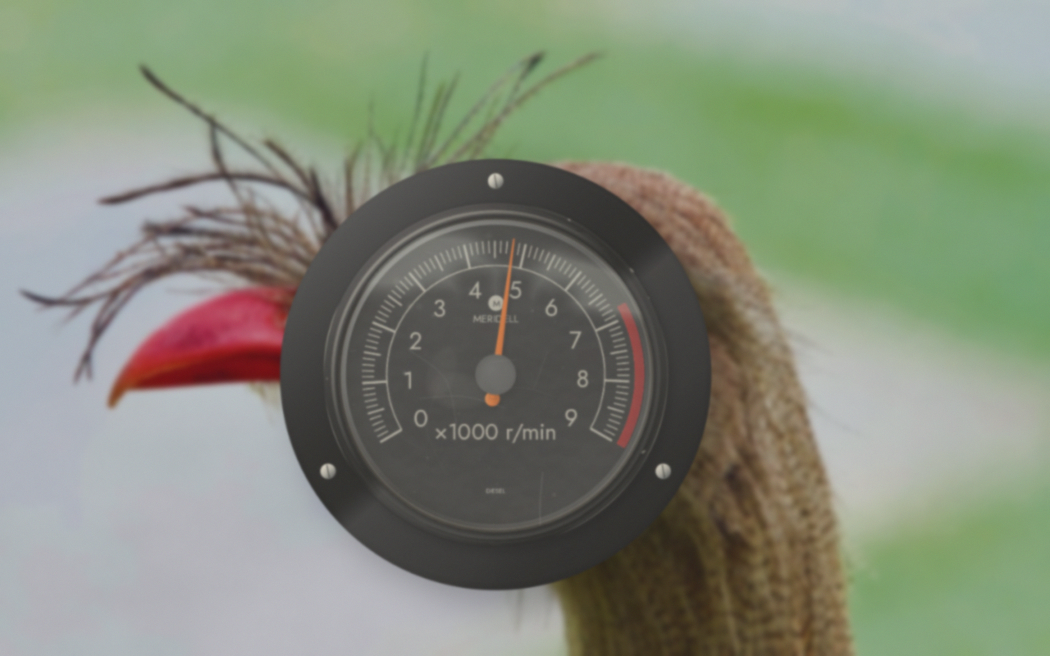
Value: **4800** rpm
